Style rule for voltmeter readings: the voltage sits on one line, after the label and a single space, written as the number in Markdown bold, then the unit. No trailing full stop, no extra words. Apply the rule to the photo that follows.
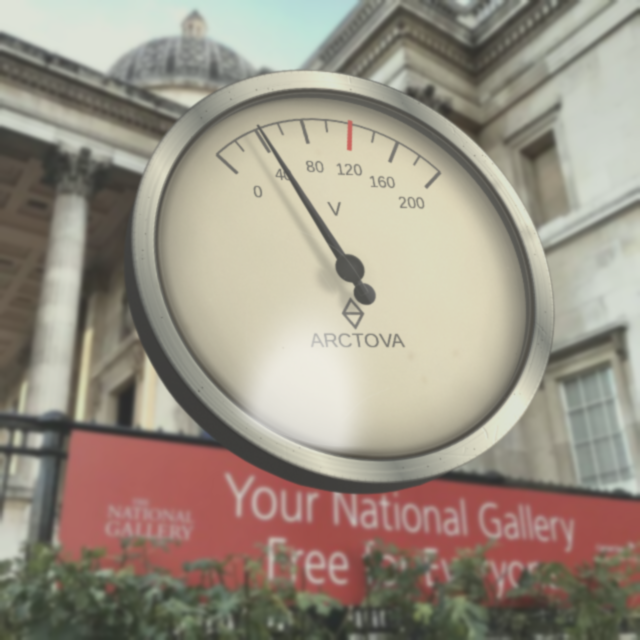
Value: **40** V
